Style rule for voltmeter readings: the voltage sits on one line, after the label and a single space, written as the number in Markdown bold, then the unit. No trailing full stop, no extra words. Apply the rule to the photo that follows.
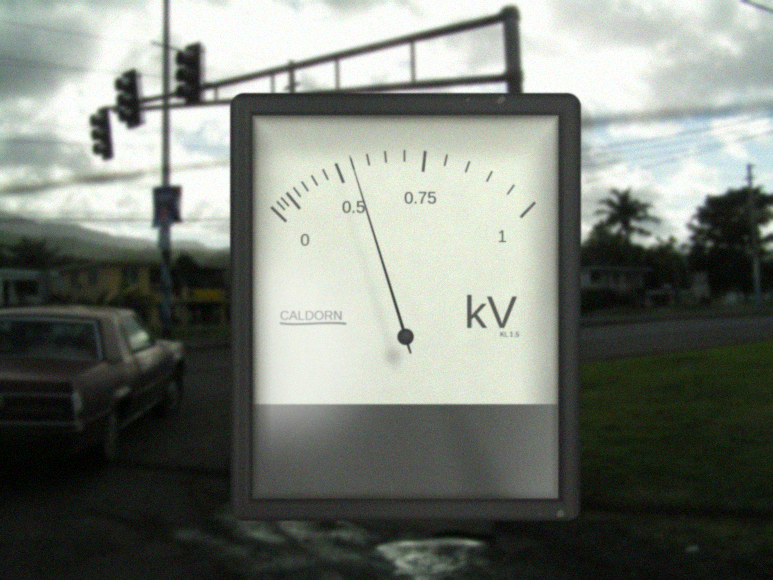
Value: **0.55** kV
